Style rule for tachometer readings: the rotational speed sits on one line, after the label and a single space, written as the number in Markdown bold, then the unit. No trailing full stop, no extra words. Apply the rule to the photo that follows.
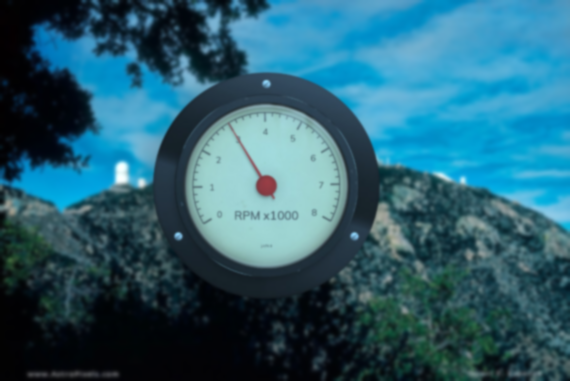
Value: **3000** rpm
